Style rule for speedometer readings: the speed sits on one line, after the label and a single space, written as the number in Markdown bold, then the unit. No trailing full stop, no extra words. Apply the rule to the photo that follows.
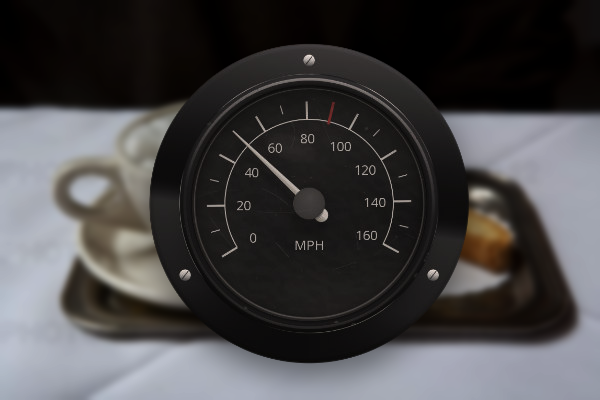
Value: **50** mph
